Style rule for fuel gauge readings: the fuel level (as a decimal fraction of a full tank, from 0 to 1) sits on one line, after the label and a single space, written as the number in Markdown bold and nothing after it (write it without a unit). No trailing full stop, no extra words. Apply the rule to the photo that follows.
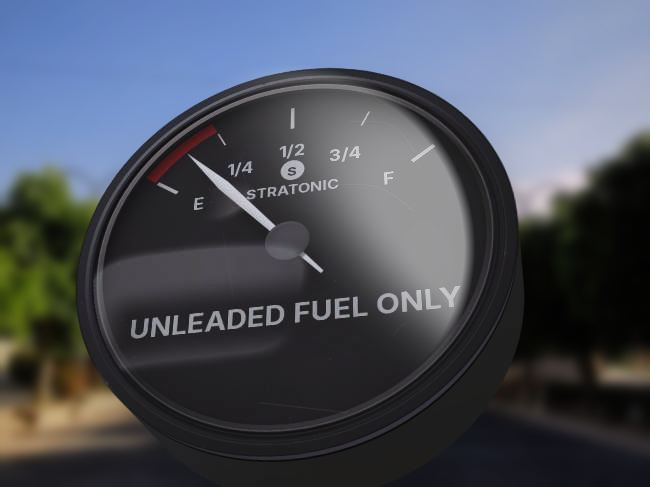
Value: **0.125**
